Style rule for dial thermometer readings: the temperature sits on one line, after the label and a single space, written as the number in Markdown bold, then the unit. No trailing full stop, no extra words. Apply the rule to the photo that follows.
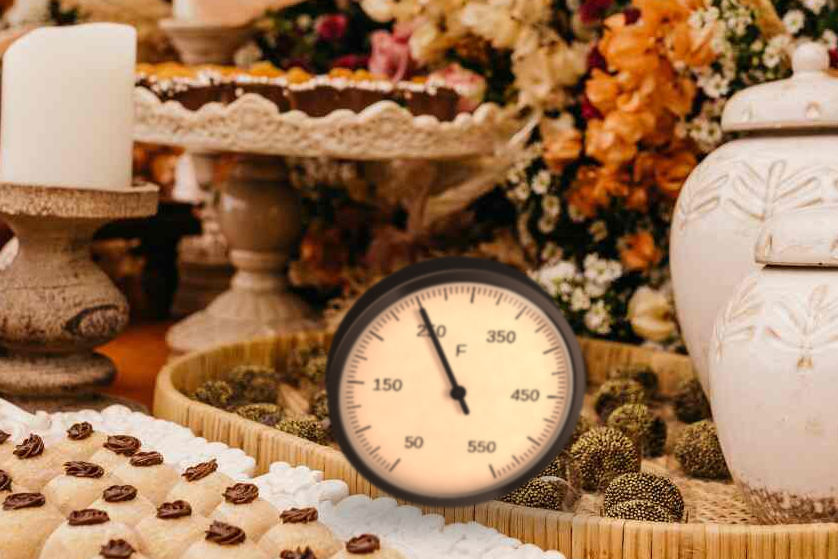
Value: **250** °F
